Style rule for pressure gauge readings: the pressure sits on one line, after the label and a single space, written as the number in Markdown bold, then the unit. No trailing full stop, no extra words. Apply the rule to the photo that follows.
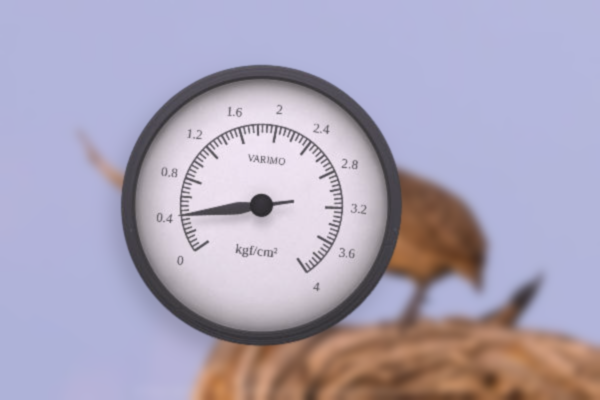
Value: **0.4** kg/cm²
